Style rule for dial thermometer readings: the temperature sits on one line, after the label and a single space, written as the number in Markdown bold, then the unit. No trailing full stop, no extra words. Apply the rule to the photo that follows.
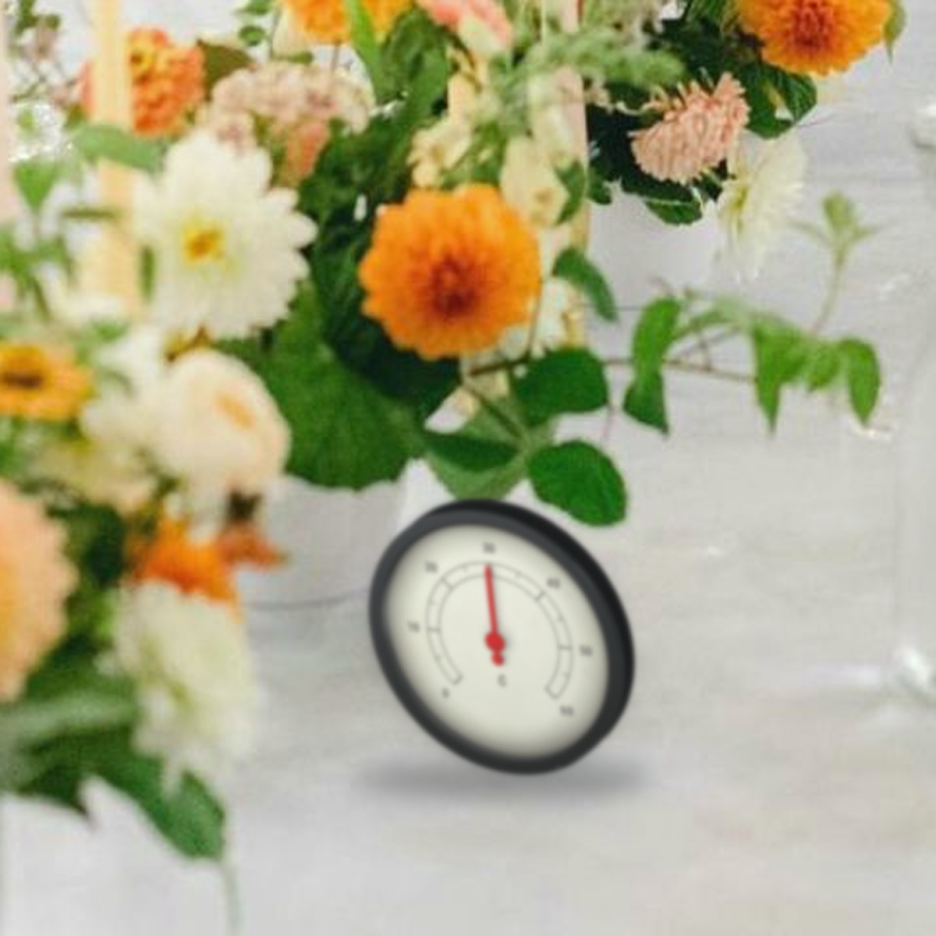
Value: **30** °C
